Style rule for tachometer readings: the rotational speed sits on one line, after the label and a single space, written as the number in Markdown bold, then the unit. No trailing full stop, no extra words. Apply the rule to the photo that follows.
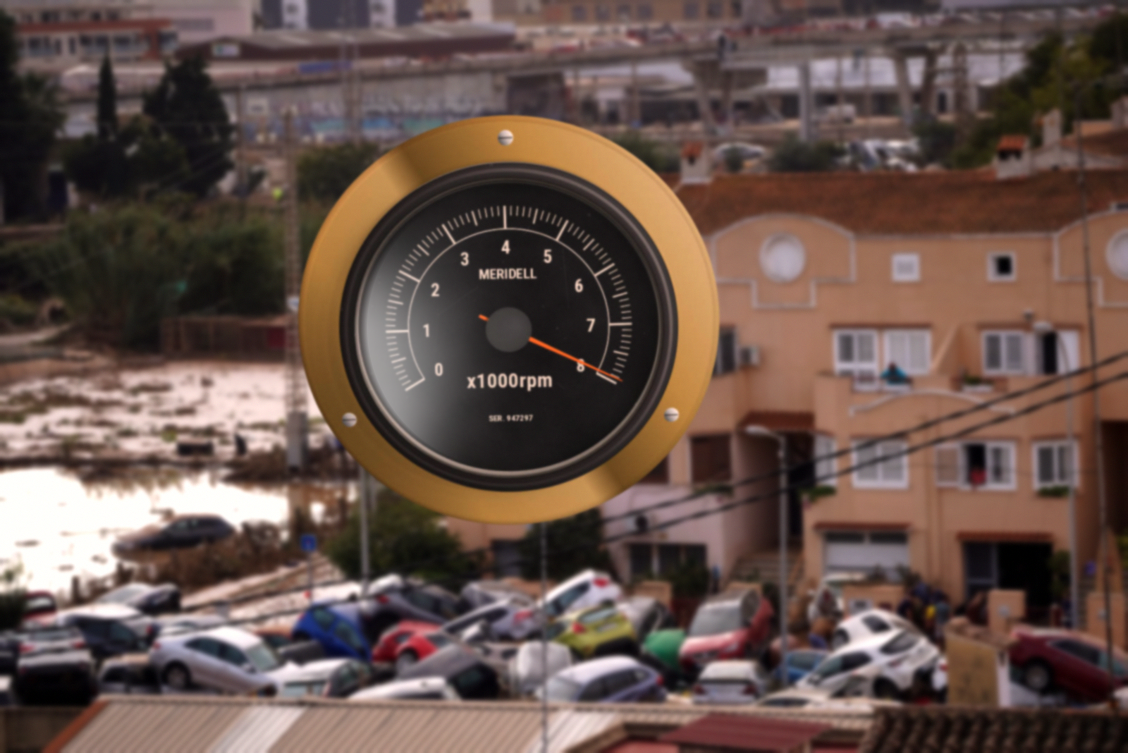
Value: **7900** rpm
